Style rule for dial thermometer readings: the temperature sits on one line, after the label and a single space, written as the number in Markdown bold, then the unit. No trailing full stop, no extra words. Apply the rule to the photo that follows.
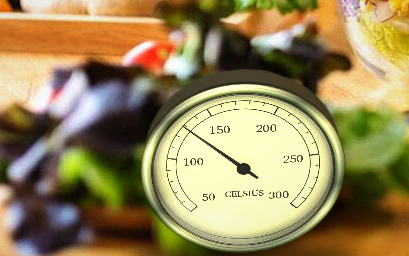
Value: **130** °C
